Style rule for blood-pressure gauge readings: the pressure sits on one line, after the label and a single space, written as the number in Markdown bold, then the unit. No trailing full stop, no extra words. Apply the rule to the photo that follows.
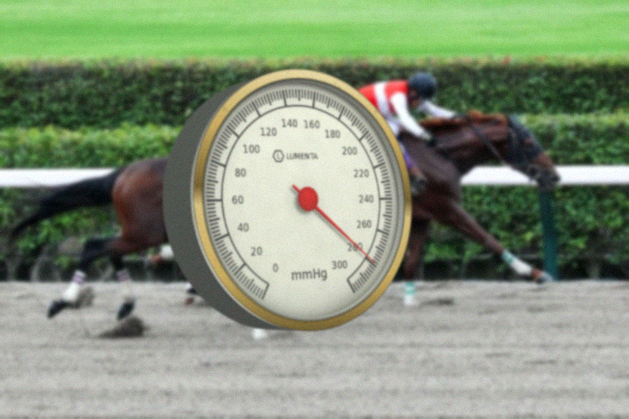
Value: **280** mmHg
